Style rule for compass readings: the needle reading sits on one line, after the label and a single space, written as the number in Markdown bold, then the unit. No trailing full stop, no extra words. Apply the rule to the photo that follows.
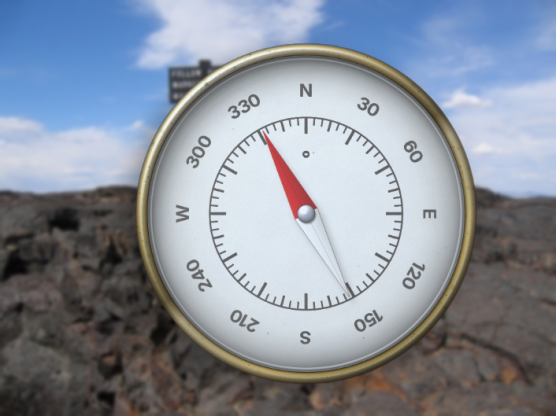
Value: **332.5** °
